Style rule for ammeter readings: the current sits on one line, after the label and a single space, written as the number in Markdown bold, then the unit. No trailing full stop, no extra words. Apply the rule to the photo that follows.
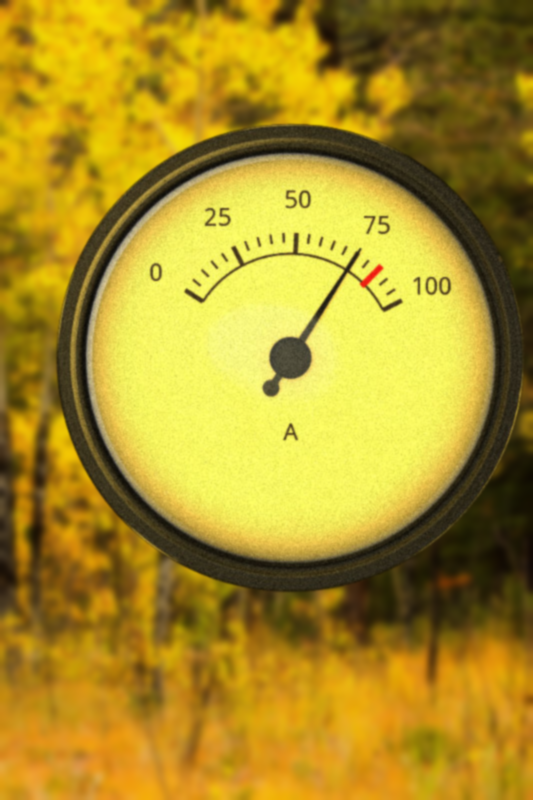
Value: **75** A
